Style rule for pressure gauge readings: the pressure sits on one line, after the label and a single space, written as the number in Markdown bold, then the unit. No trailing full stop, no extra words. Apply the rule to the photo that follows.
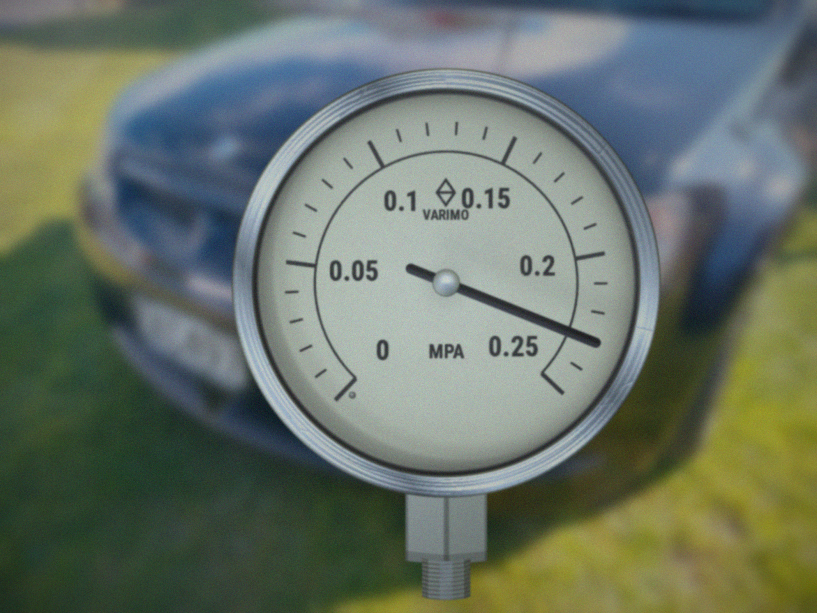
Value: **0.23** MPa
